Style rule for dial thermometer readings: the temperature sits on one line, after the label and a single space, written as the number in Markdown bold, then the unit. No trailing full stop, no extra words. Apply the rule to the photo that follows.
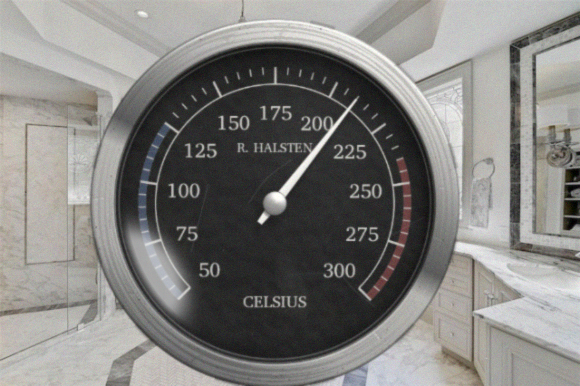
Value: **210** °C
